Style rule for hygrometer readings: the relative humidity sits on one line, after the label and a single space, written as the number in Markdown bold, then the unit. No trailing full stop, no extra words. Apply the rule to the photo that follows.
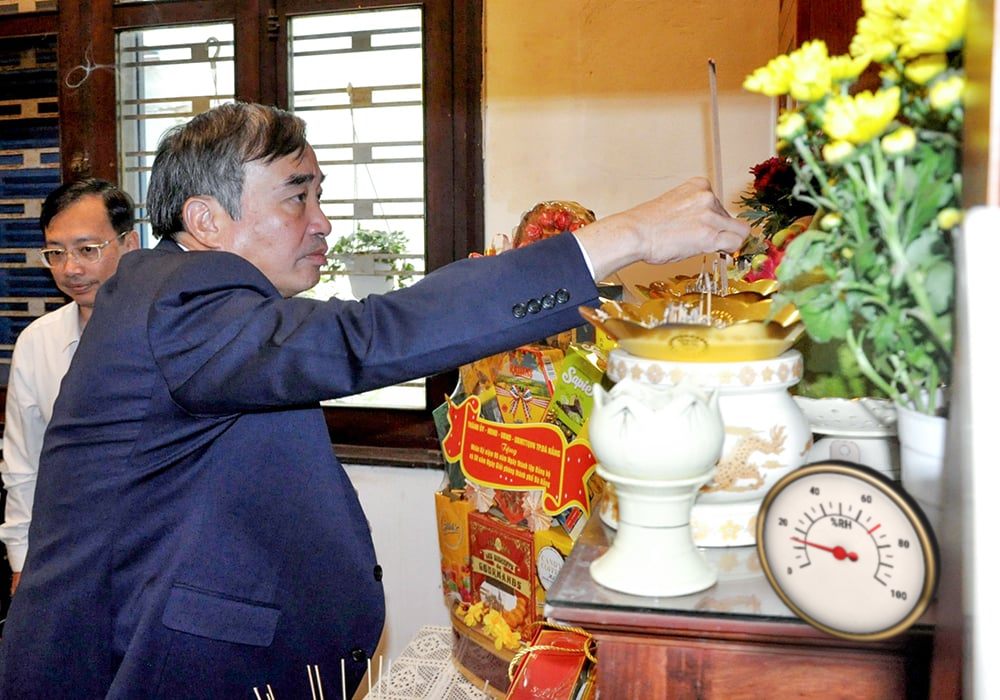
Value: **15** %
